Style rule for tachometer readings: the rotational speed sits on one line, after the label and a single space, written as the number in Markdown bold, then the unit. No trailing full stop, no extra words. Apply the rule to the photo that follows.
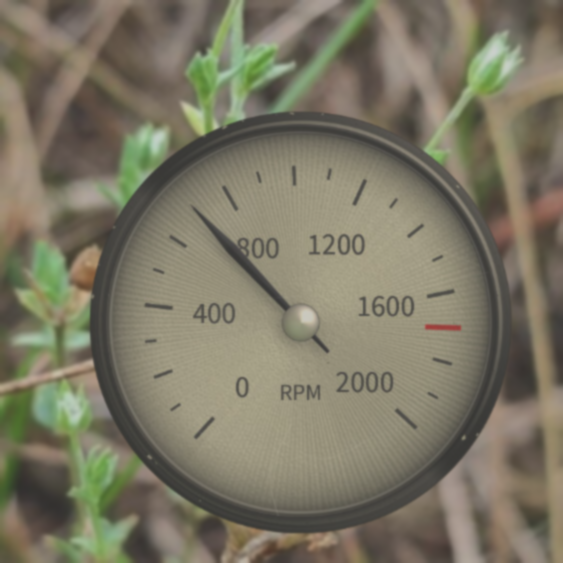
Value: **700** rpm
